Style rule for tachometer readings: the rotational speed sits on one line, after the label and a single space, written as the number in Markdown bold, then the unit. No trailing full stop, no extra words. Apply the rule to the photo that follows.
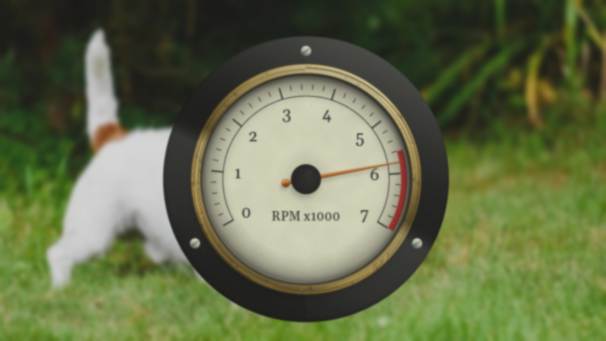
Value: **5800** rpm
